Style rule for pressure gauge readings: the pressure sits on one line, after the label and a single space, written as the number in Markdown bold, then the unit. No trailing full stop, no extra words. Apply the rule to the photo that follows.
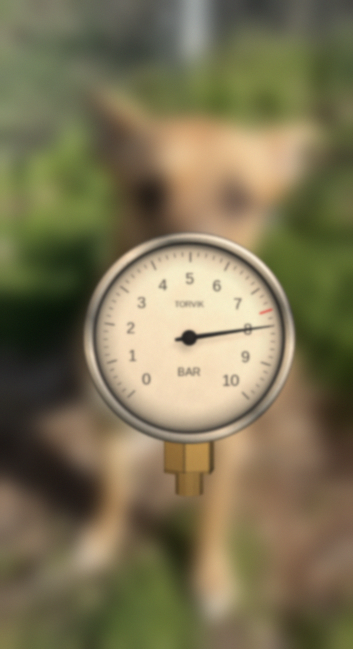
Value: **8** bar
